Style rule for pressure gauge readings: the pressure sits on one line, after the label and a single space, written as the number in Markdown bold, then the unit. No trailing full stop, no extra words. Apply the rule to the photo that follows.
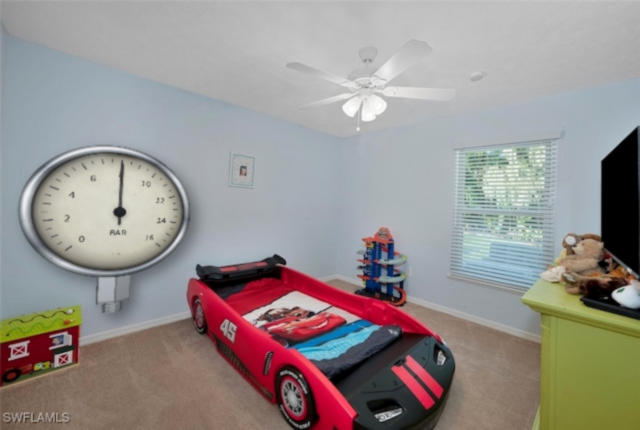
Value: **8** bar
